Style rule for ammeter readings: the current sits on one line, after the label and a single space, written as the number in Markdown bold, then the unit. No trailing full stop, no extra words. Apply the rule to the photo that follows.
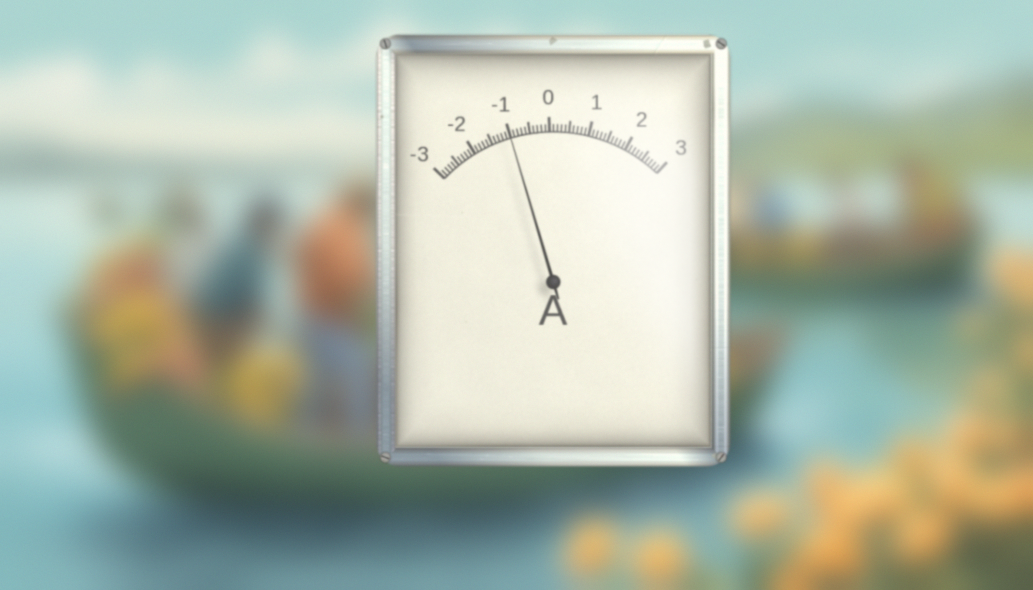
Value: **-1** A
